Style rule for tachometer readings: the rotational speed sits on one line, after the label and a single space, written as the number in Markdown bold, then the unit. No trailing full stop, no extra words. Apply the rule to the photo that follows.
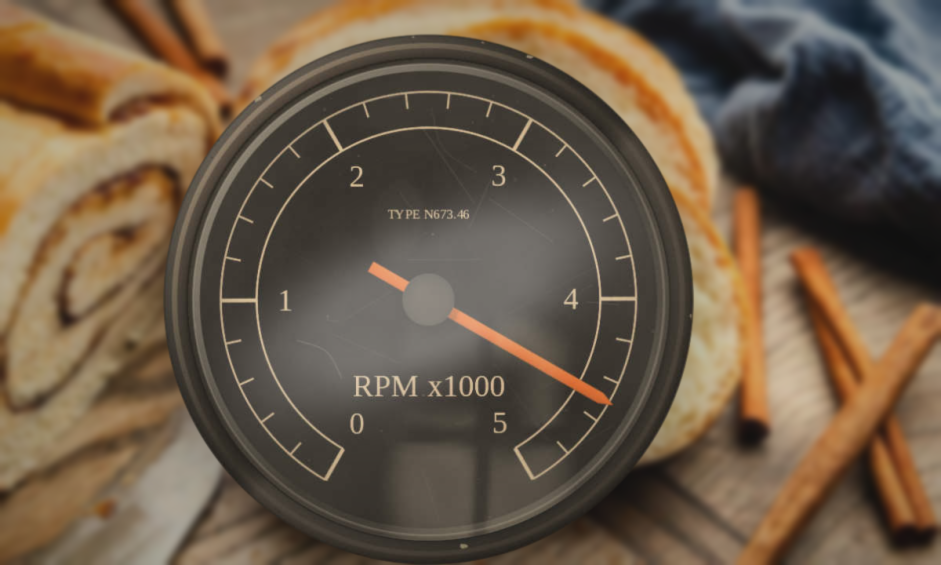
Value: **4500** rpm
